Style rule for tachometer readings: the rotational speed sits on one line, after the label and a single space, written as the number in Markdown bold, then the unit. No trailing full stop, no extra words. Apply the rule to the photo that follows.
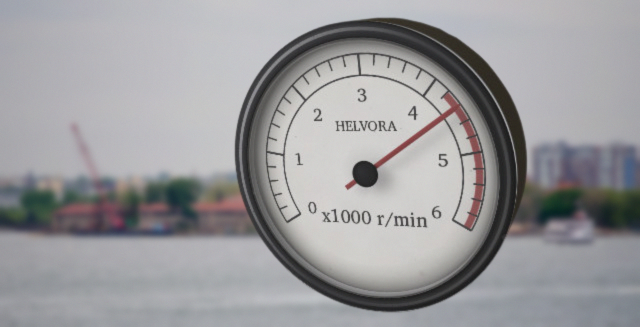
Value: **4400** rpm
